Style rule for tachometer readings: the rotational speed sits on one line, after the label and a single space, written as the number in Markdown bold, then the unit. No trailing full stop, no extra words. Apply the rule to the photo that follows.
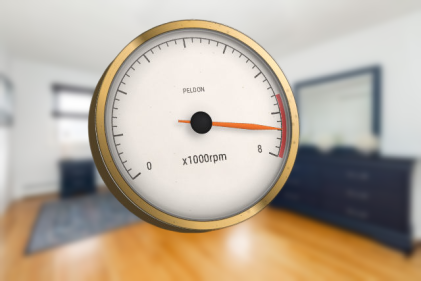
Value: **7400** rpm
